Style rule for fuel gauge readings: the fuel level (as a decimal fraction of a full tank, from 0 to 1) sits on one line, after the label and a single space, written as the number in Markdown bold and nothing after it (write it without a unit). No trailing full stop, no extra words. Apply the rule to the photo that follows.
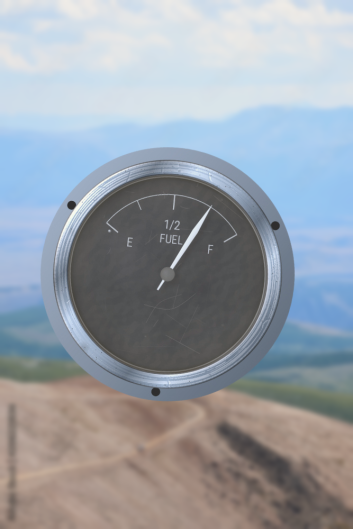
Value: **0.75**
